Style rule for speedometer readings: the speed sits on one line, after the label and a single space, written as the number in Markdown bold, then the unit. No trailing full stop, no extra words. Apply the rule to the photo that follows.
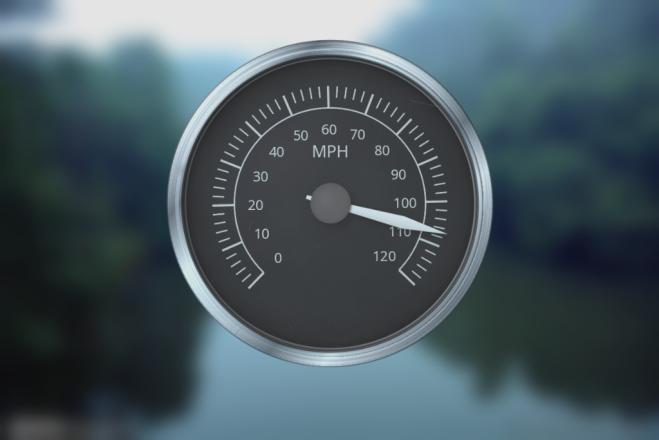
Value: **107** mph
